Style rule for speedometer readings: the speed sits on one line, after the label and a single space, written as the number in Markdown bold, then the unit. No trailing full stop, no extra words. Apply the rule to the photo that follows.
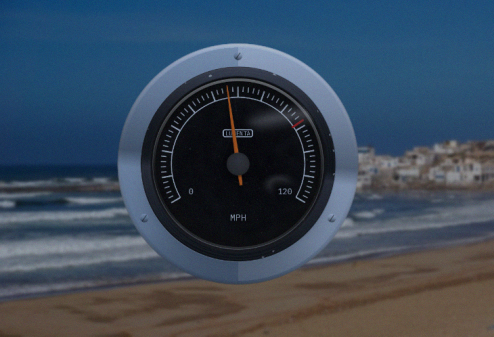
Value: **56** mph
